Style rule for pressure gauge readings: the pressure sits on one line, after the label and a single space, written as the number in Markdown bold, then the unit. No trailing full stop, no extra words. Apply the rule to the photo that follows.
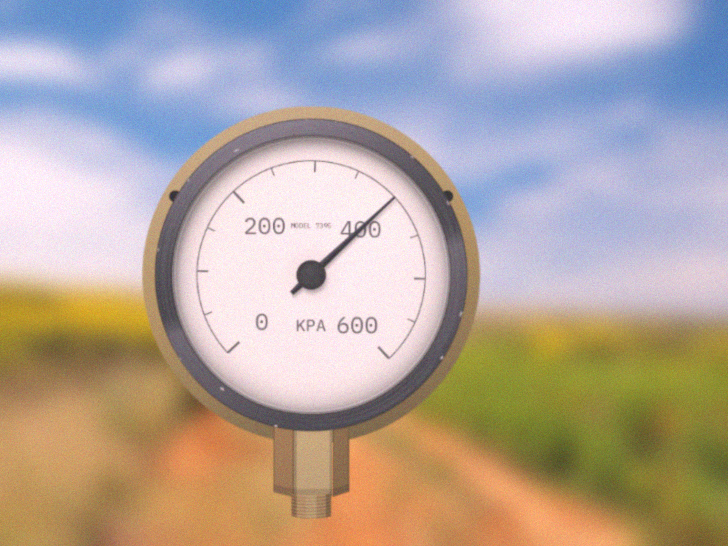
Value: **400** kPa
